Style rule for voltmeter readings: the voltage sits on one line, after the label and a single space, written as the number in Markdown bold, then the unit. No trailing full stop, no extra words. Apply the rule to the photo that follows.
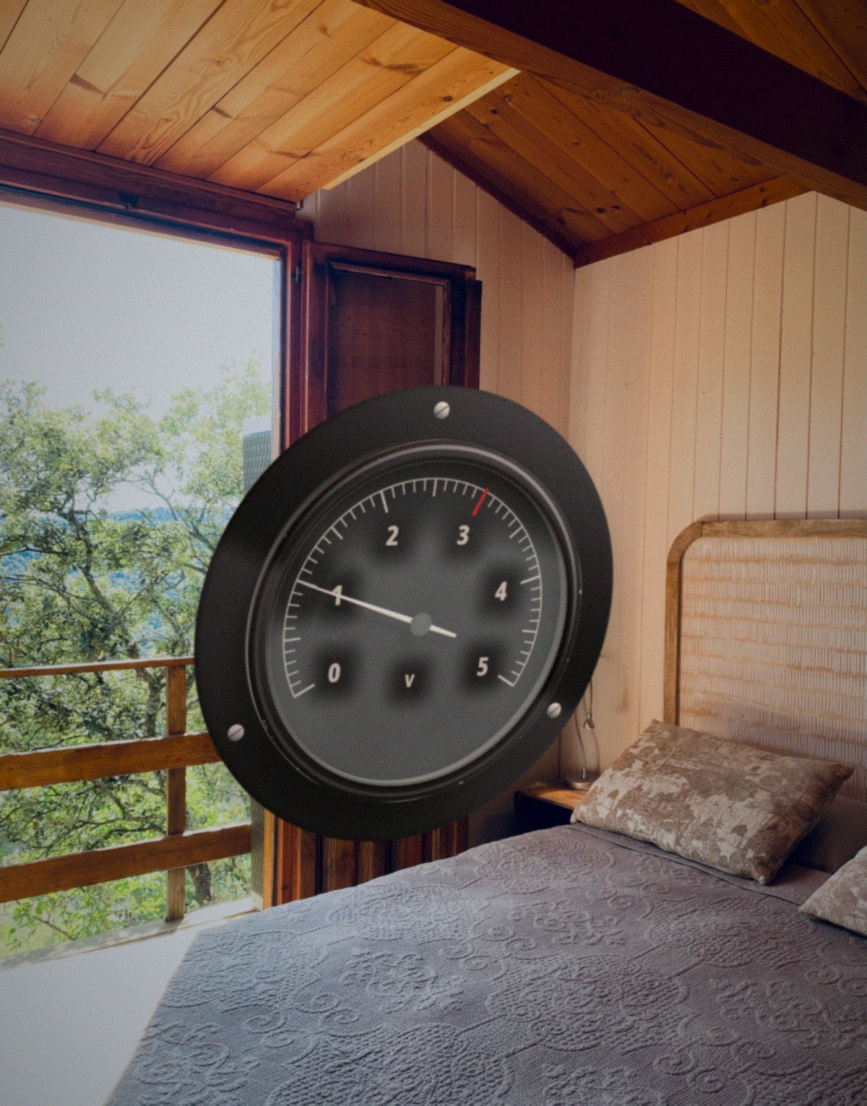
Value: **1** V
